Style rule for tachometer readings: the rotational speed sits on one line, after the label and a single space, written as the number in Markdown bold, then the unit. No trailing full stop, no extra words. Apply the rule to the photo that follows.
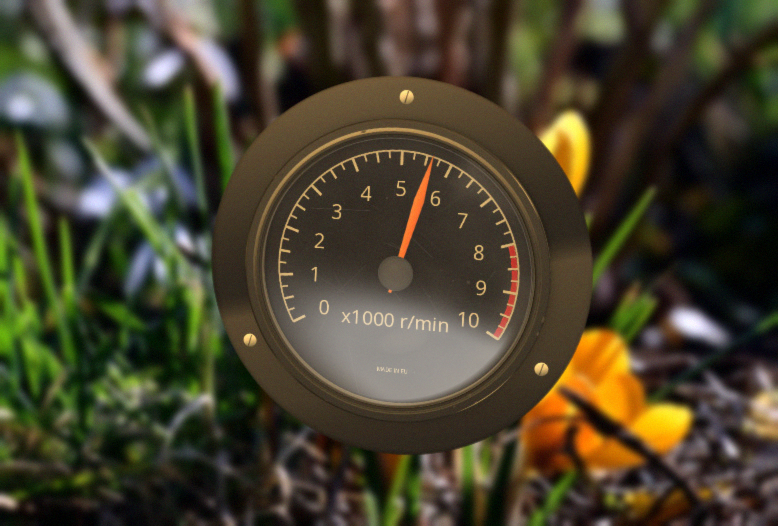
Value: **5625** rpm
